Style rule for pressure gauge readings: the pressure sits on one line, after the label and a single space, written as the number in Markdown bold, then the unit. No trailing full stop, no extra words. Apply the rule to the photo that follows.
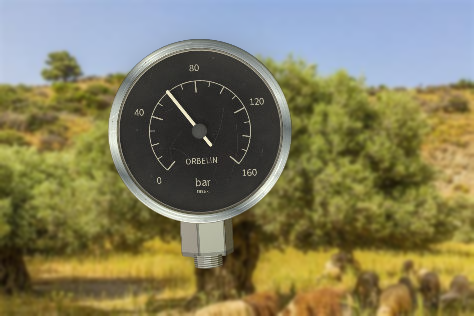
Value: **60** bar
